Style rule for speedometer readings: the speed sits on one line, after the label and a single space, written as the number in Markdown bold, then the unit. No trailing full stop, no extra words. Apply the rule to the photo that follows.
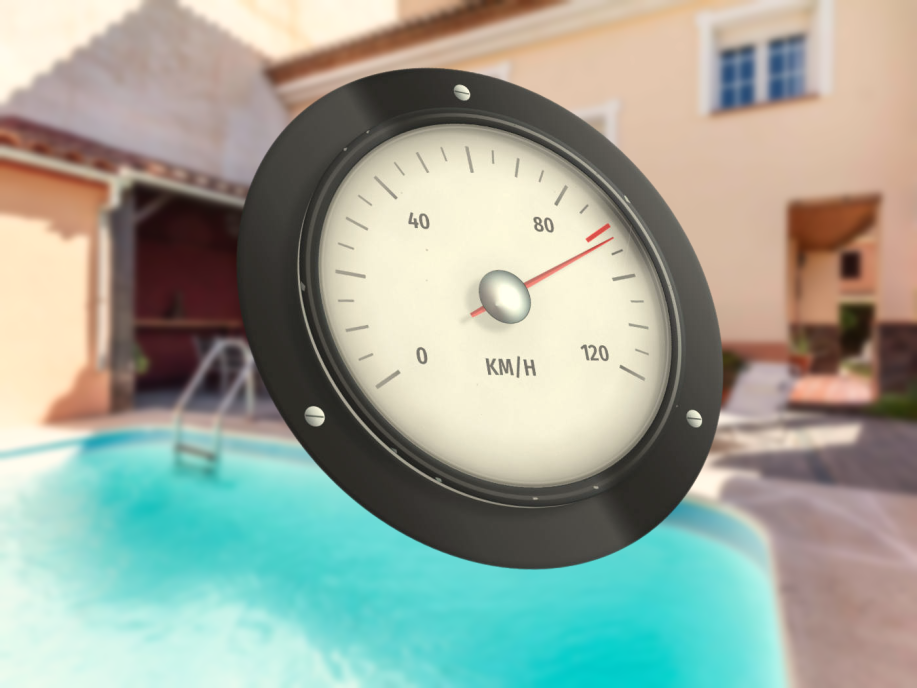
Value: **92.5** km/h
